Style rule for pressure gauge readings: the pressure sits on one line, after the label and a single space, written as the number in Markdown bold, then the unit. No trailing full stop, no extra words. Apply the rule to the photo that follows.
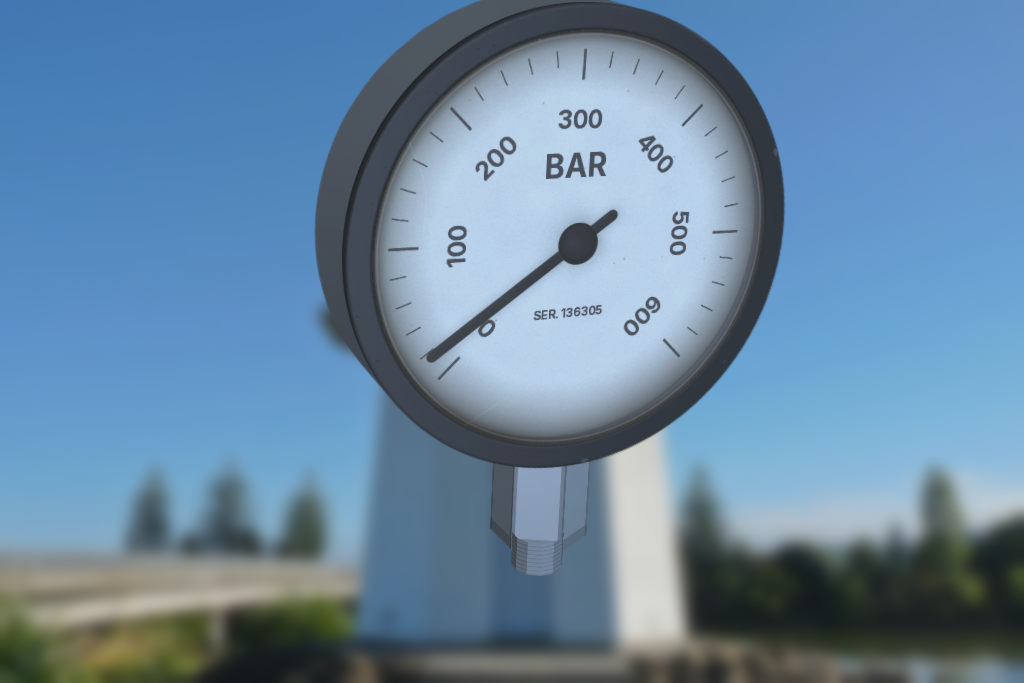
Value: **20** bar
